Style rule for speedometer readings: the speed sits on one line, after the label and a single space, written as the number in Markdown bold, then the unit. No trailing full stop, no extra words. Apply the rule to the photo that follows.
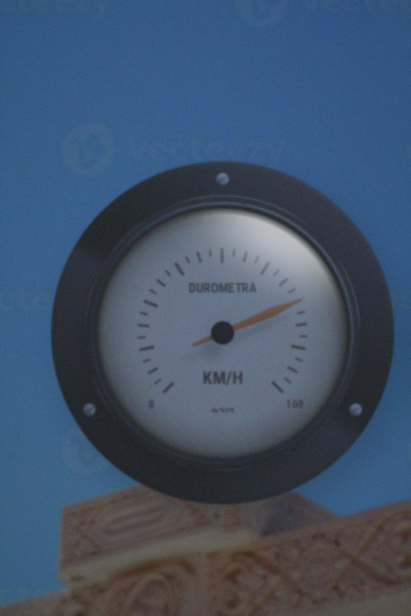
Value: **120** km/h
